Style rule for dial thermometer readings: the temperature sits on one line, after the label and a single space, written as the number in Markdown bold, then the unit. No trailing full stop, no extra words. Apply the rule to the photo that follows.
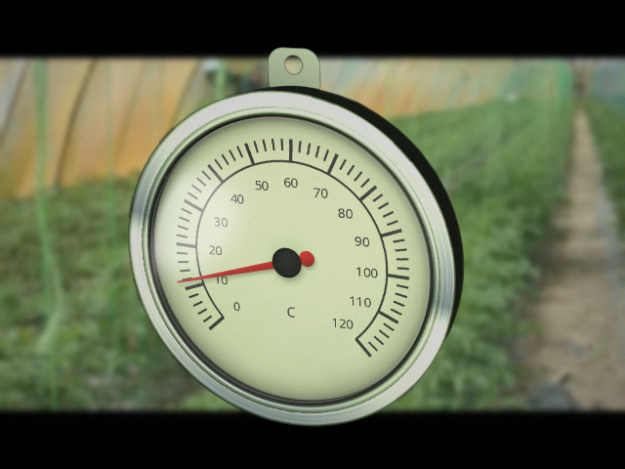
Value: **12** °C
